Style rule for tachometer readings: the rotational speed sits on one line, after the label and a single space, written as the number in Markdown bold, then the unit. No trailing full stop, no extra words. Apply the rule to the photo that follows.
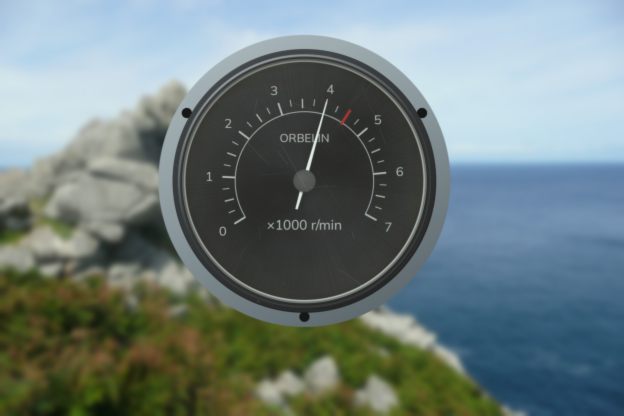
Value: **4000** rpm
